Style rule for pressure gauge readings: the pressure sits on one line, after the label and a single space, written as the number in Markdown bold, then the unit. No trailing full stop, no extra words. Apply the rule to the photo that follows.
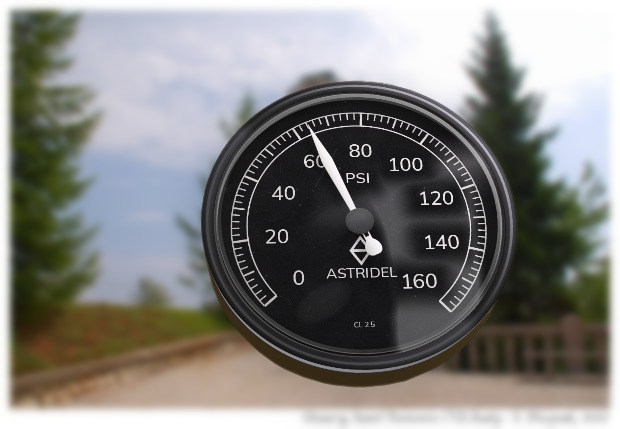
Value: **64** psi
